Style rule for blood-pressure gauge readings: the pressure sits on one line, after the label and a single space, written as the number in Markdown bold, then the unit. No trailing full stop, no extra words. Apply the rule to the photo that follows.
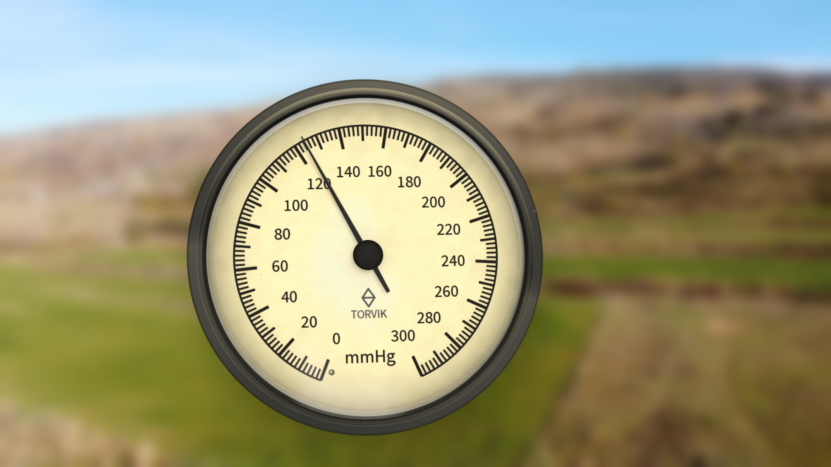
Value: **124** mmHg
